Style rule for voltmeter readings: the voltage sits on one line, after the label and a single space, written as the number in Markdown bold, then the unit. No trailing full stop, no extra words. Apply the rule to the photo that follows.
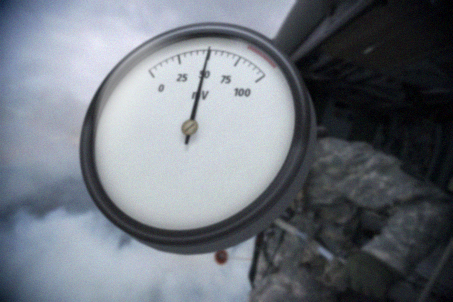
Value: **50** mV
